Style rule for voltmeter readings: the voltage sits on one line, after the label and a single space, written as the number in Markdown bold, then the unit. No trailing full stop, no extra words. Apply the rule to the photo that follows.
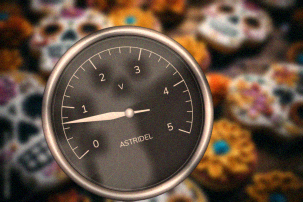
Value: **0.7** V
